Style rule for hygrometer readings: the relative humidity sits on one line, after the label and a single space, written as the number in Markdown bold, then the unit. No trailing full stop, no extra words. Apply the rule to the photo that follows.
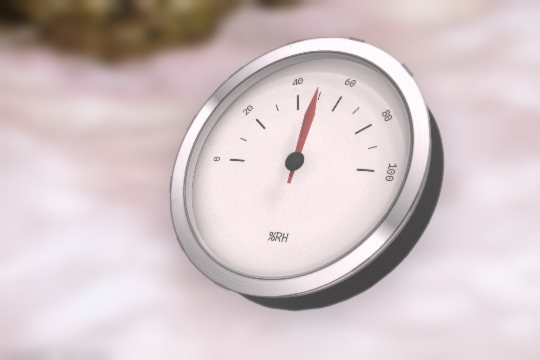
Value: **50** %
